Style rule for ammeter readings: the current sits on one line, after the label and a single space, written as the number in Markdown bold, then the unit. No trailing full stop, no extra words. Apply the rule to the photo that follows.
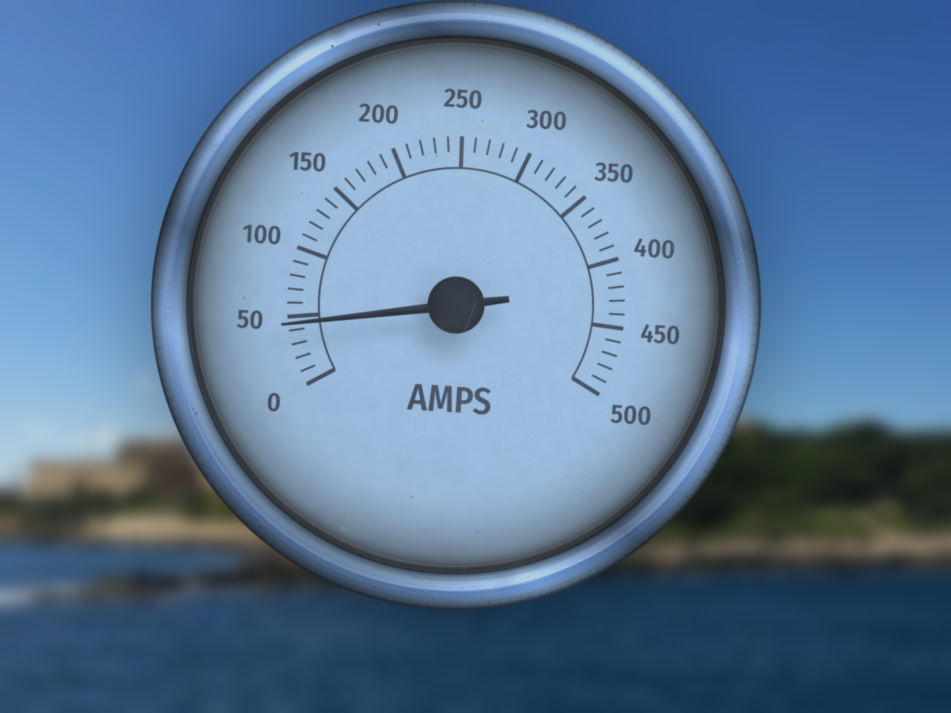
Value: **45** A
